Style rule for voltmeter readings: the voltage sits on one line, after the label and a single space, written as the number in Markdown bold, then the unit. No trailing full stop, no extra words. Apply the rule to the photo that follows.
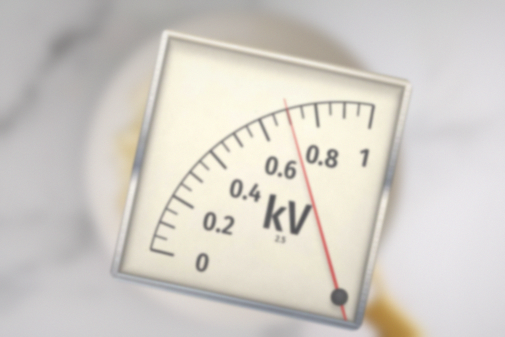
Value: **0.7** kV
